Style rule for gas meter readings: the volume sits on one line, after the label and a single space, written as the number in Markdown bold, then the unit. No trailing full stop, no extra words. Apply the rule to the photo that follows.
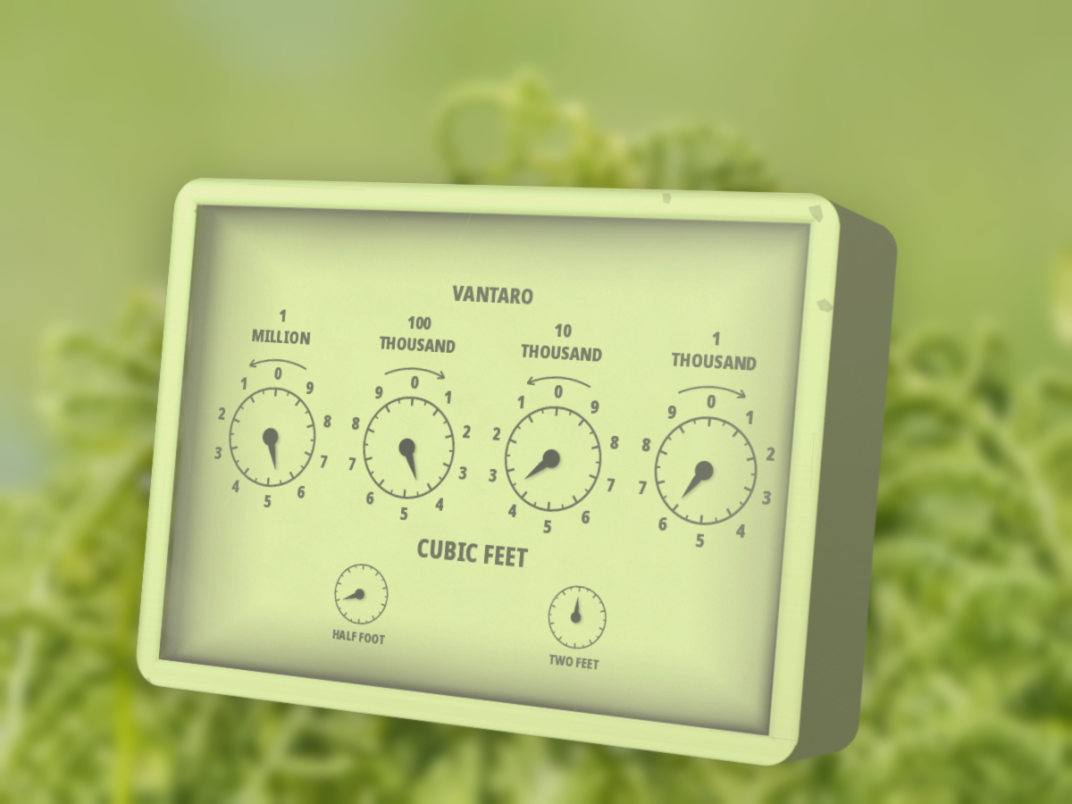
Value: **543600** ft³
